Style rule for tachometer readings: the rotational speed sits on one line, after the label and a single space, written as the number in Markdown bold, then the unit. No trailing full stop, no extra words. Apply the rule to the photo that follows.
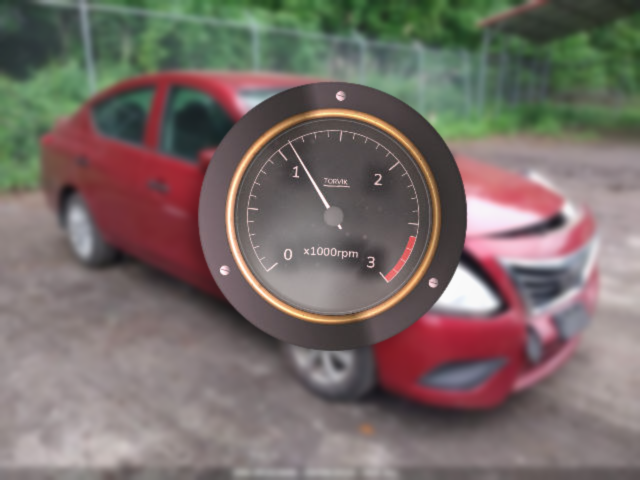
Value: **1100** rpm
